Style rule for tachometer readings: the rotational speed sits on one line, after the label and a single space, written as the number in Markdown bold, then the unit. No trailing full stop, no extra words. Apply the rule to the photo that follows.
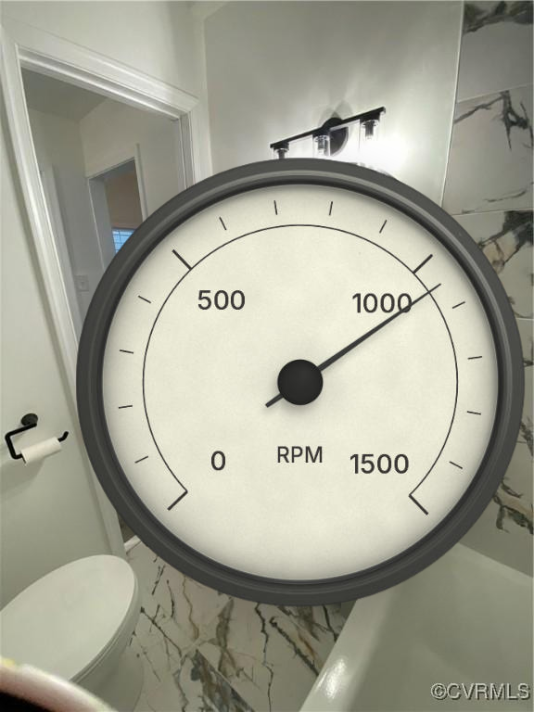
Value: **1050** rpm
